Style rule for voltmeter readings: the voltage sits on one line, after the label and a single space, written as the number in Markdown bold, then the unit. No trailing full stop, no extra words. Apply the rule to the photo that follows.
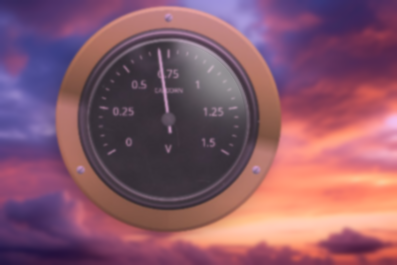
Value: **0.7** V
